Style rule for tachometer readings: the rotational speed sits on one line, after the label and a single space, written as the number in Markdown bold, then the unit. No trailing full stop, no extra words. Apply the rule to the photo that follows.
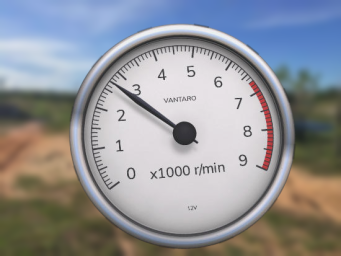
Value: **2700** rpm
